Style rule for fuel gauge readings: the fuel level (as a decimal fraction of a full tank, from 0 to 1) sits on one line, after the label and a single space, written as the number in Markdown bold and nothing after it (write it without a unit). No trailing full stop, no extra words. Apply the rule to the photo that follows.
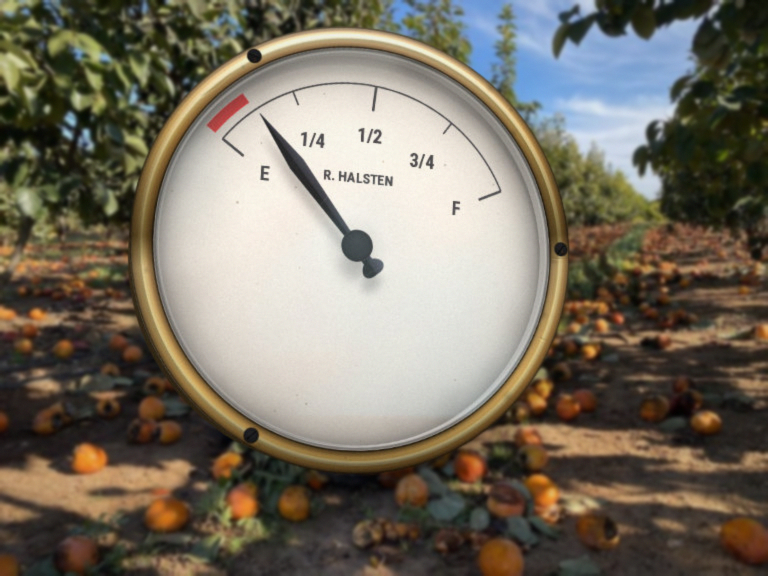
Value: **0.125**
